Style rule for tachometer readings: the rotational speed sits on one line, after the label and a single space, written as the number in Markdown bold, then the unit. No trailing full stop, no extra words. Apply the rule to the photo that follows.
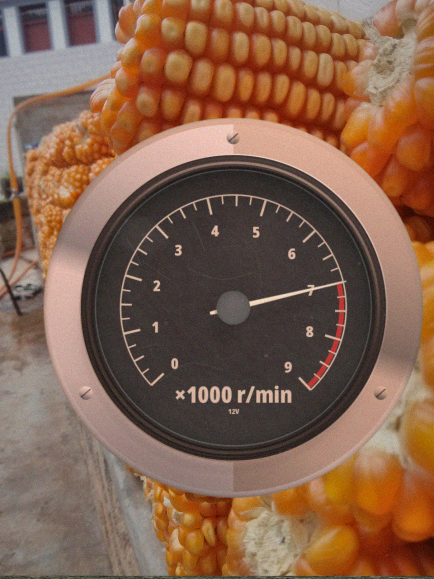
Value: **7000** rpm
